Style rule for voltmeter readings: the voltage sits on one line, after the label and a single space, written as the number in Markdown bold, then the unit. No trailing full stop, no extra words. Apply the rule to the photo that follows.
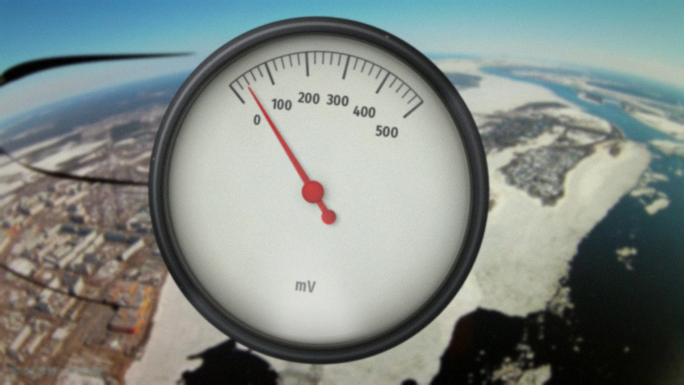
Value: **40** mV
